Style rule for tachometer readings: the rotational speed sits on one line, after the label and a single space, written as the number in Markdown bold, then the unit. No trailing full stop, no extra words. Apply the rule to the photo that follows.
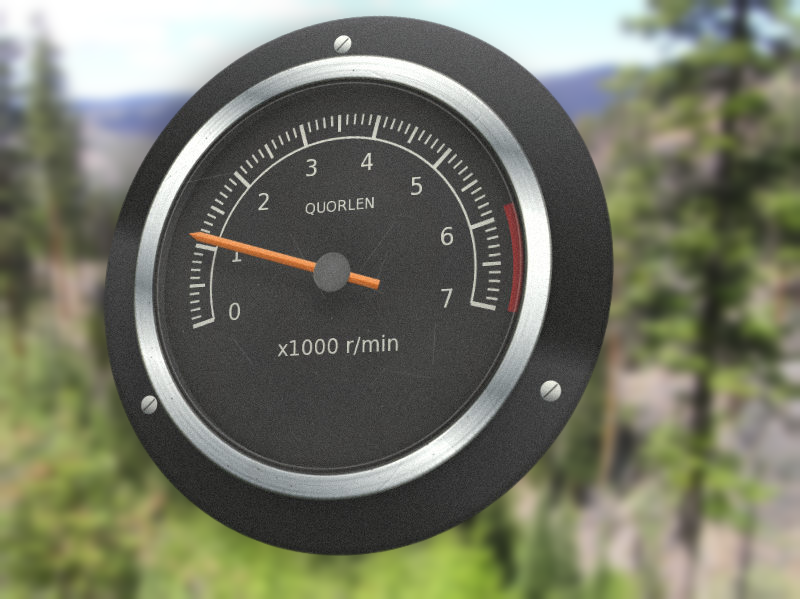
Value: **1100** rpm
